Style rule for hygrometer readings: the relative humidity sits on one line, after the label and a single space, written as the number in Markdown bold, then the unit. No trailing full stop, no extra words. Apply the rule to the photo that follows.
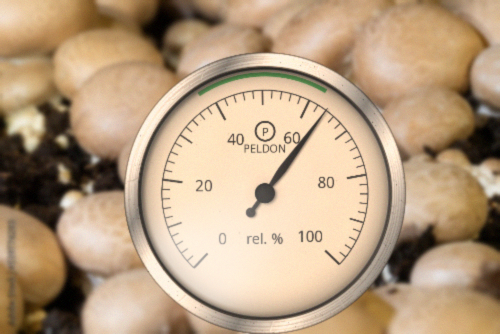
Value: **64** %
